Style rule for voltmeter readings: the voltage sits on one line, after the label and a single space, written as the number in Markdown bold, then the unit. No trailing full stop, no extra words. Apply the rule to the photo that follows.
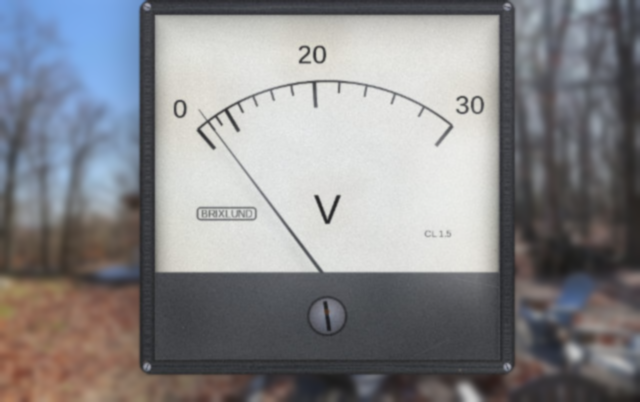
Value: **6** V
